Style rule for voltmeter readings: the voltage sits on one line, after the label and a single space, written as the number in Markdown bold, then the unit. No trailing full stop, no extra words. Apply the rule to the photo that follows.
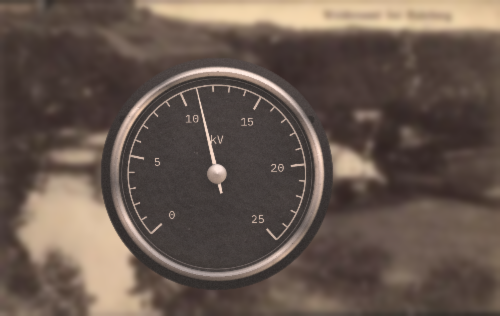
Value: **11** kV
